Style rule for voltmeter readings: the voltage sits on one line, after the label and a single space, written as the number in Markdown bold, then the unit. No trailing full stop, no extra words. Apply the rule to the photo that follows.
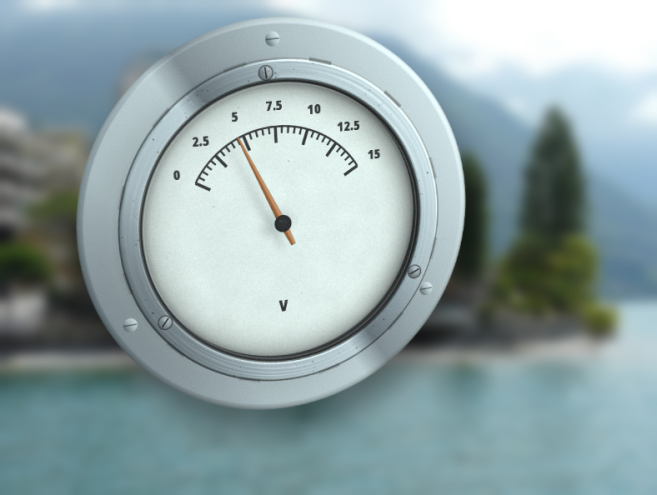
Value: **4.5** V
